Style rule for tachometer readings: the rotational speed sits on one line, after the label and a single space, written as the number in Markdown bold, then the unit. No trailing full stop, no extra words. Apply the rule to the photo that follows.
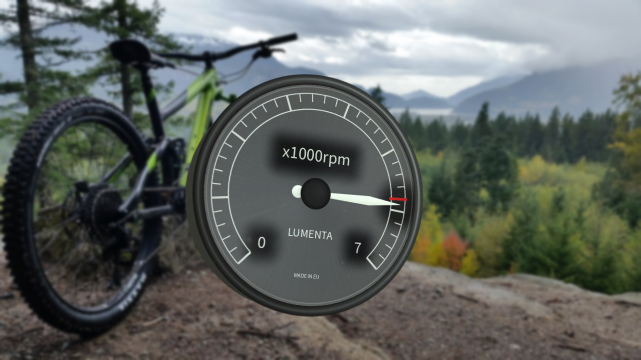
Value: **5900** rpm
